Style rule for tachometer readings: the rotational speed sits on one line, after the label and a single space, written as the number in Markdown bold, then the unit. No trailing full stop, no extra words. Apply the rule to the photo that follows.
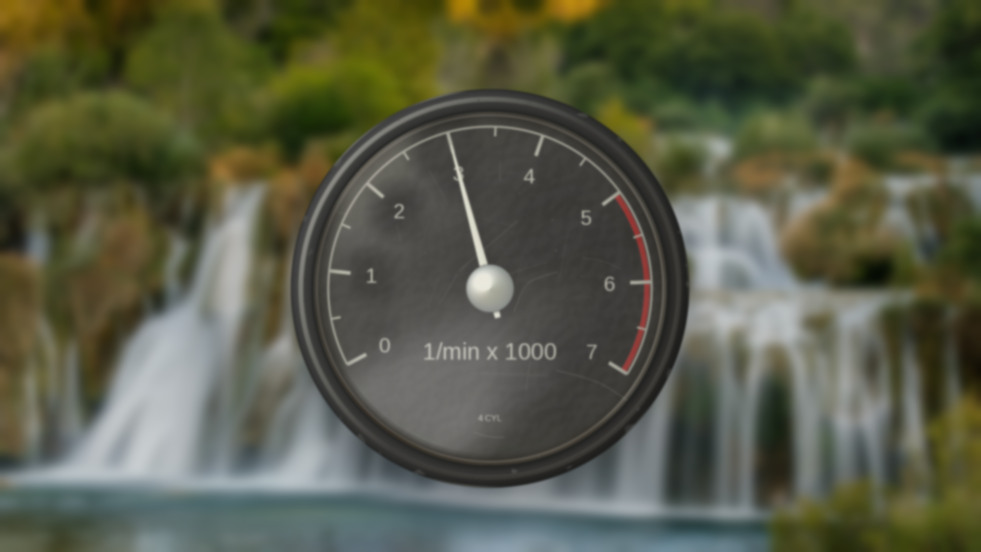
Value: **3000** rpm
